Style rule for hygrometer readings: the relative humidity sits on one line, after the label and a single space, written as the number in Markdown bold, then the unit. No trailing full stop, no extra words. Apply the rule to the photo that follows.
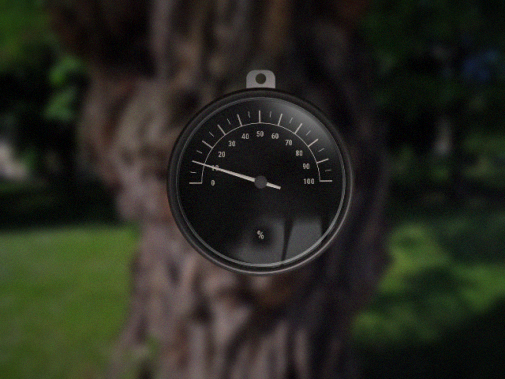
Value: **10** %
